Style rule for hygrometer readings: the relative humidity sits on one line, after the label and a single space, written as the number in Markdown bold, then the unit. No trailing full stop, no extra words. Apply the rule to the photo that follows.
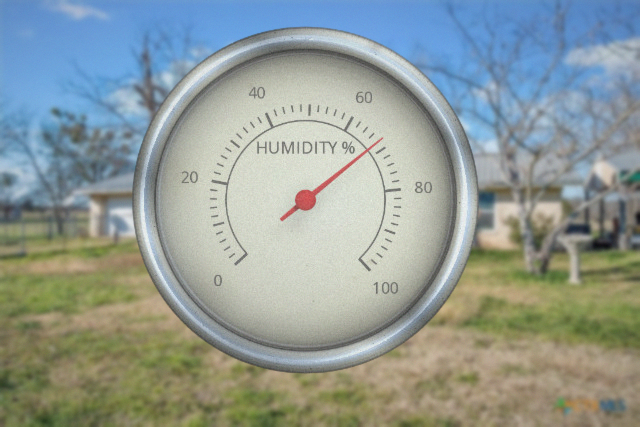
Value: **68** %
